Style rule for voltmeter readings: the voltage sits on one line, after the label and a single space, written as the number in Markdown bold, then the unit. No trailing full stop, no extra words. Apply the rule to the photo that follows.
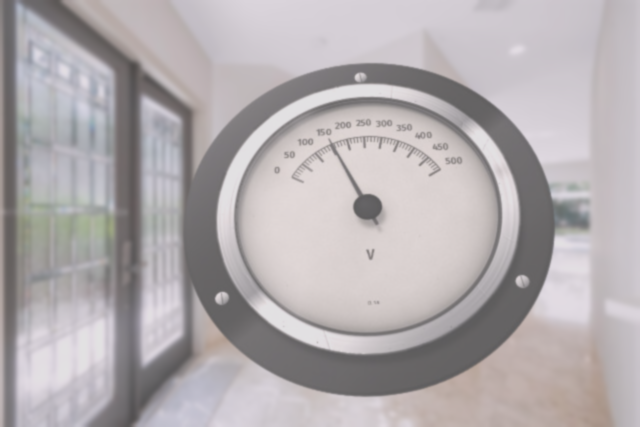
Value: **150** V
